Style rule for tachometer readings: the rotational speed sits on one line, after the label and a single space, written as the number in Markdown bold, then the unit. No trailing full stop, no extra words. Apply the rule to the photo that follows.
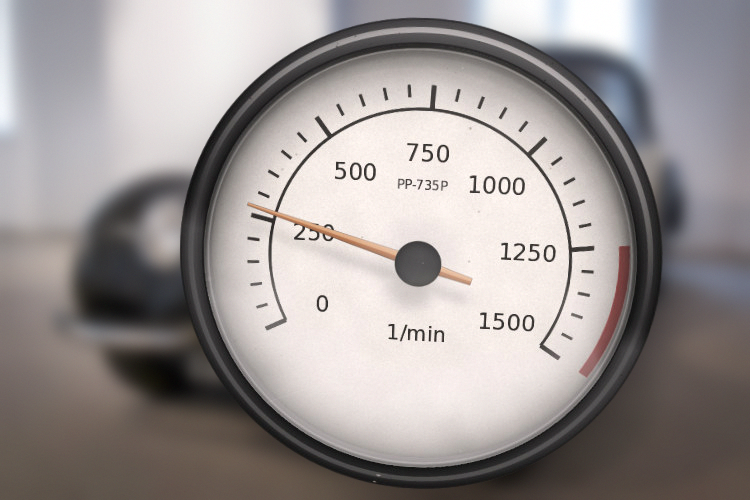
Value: **275** rpm
